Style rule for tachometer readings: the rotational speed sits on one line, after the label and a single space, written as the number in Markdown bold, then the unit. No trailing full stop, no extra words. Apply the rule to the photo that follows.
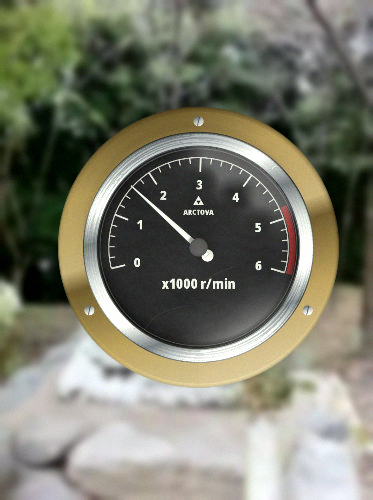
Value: **1600** rpm
